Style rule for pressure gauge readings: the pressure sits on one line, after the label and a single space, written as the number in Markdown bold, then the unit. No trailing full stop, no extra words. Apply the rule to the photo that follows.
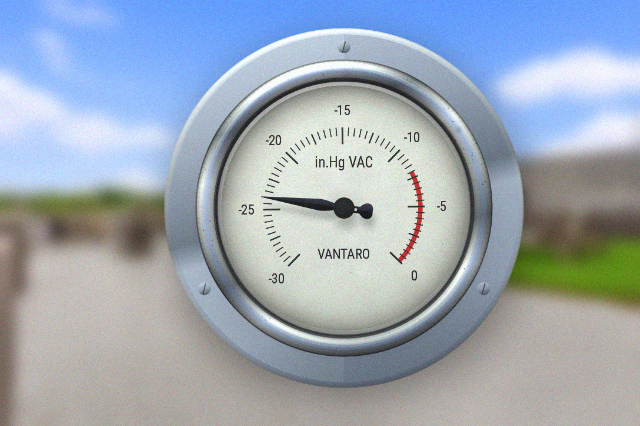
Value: **-24** inHg
